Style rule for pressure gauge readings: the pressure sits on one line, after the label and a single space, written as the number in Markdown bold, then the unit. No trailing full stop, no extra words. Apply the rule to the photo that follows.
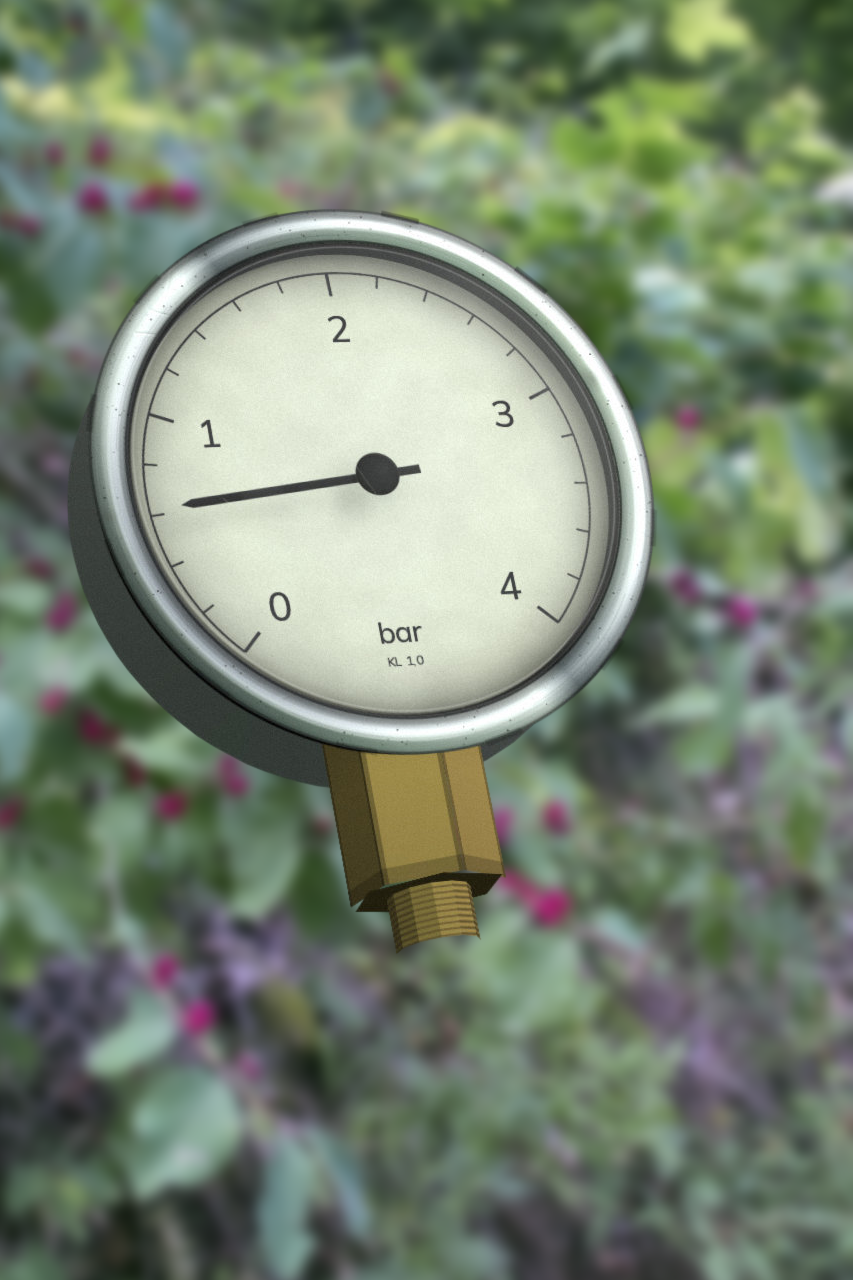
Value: **0.6** bar
